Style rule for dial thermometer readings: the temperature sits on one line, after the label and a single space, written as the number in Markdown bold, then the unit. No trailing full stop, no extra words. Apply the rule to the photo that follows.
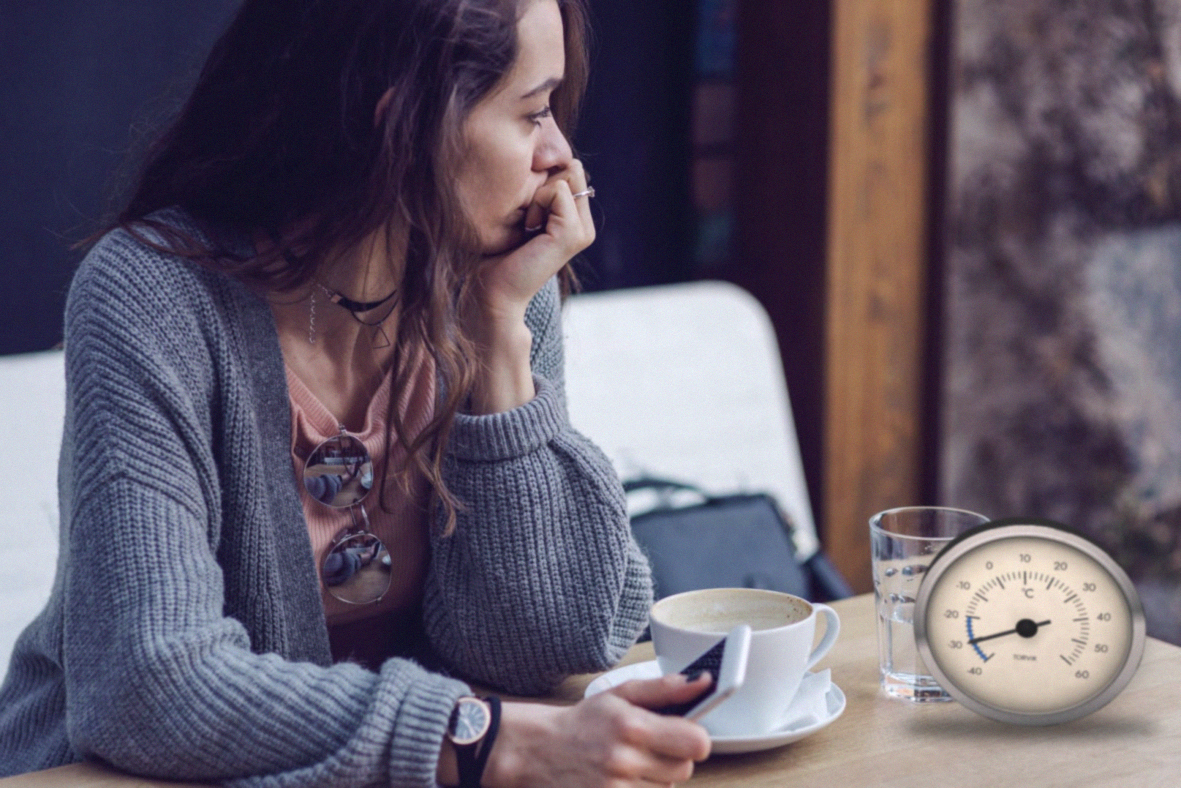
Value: **-30** °C
